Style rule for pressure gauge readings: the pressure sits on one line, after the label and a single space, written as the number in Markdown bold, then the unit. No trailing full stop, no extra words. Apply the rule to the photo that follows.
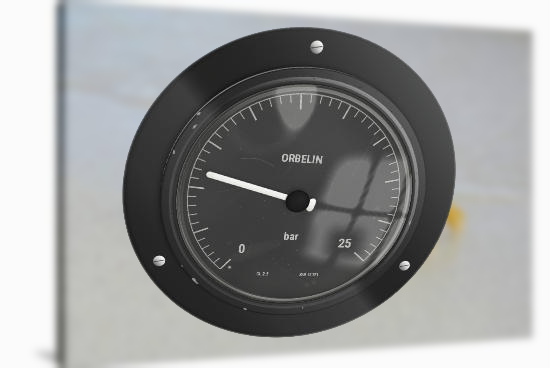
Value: **6** bar
